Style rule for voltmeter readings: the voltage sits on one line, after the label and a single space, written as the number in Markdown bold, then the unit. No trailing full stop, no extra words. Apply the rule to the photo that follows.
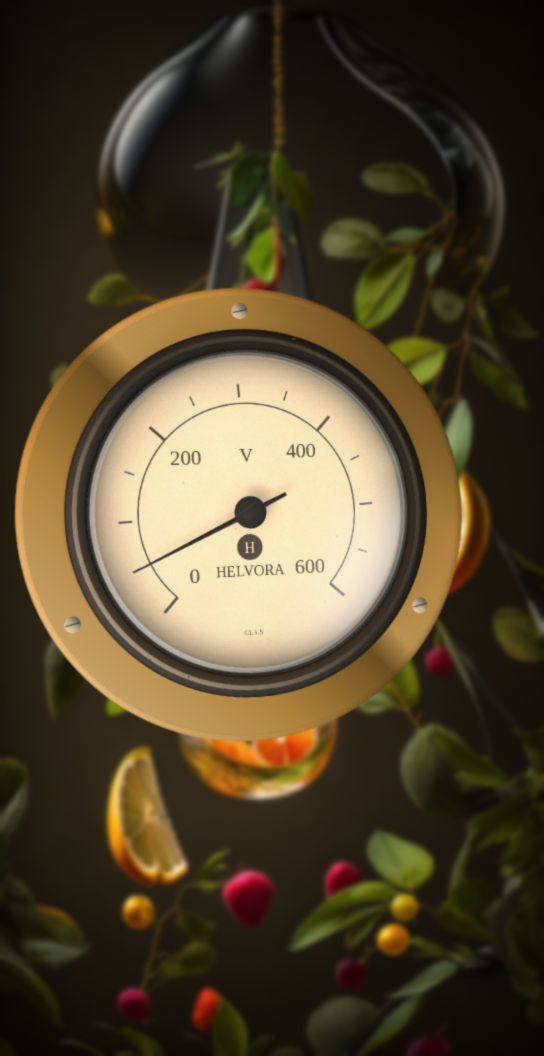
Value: **50** V
